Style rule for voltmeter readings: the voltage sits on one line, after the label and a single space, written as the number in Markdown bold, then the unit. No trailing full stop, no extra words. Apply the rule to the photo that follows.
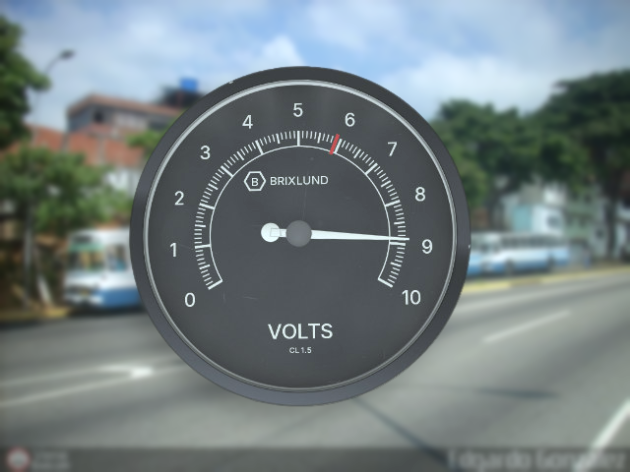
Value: **8.9** V
